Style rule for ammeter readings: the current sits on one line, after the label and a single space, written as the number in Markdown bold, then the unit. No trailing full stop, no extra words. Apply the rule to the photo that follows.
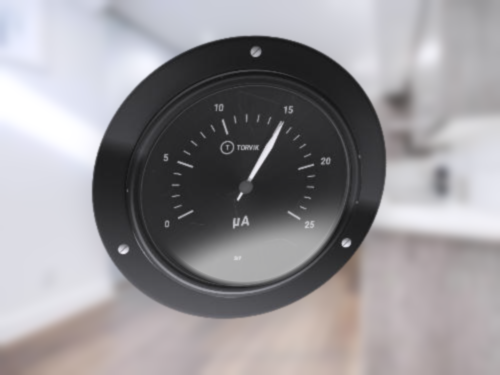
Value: **15** µA
